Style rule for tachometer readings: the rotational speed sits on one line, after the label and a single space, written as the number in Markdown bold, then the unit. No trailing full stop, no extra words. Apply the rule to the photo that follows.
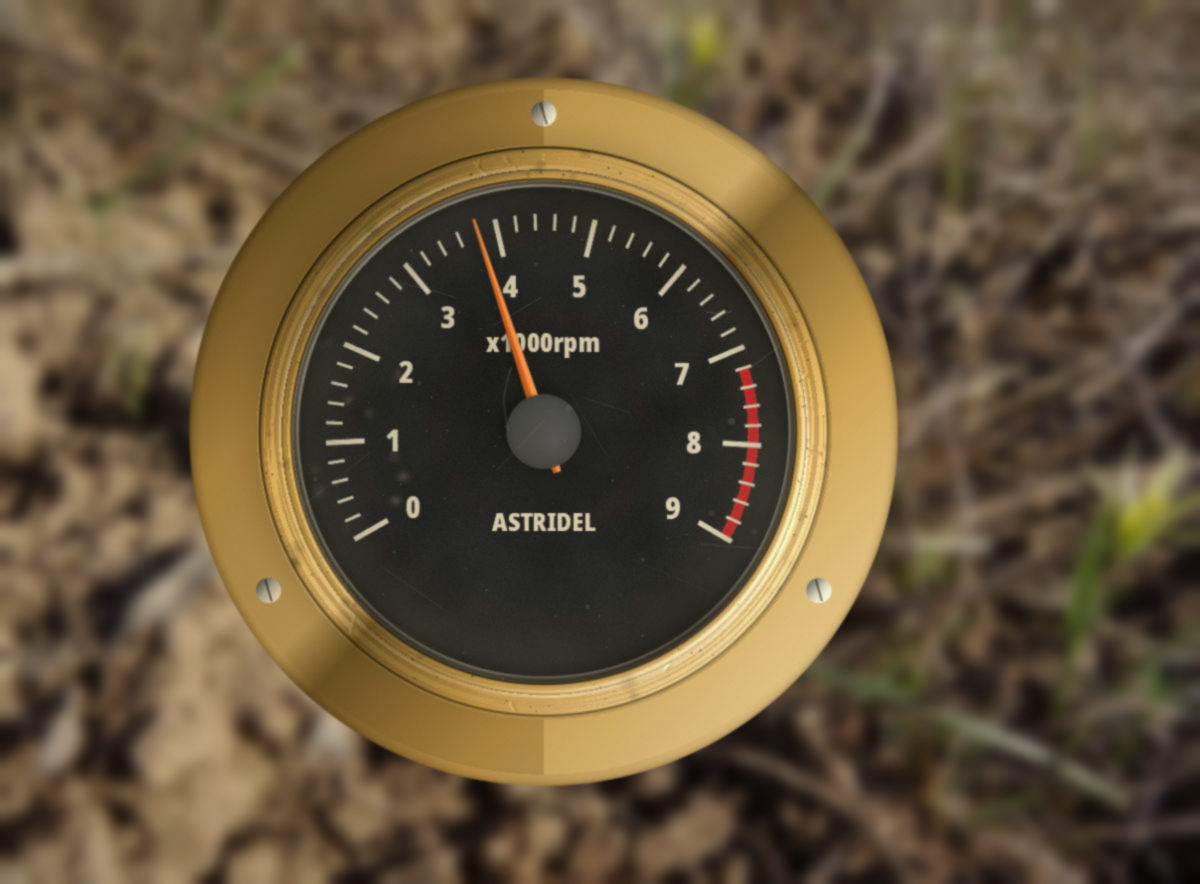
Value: **3800** rpm
